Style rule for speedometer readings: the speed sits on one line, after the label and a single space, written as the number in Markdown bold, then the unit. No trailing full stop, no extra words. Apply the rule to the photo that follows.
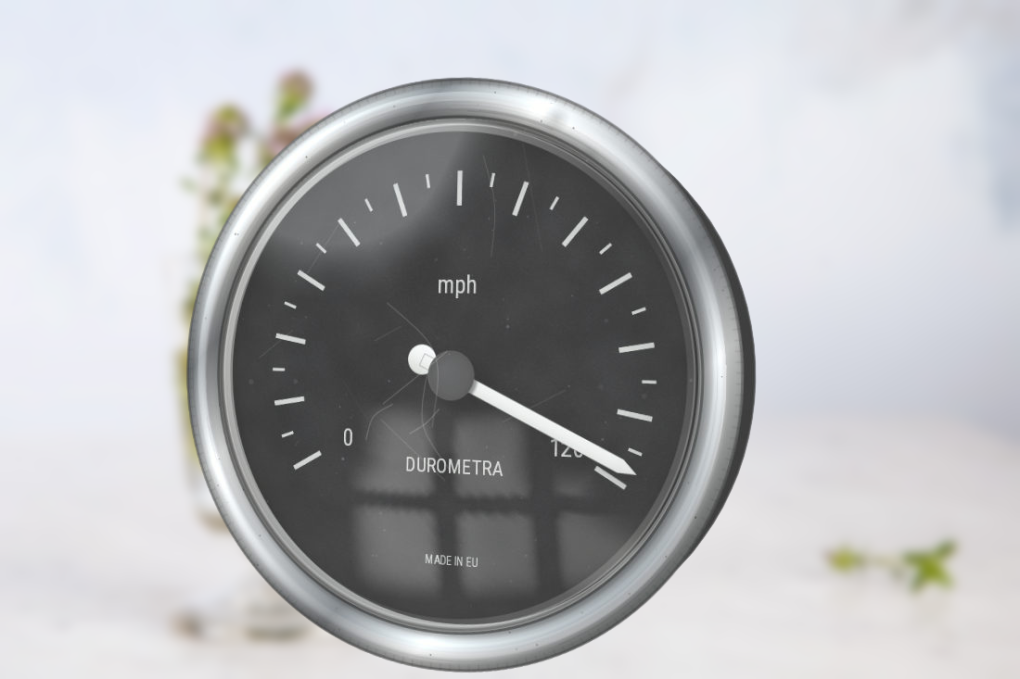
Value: **117.5** mph
